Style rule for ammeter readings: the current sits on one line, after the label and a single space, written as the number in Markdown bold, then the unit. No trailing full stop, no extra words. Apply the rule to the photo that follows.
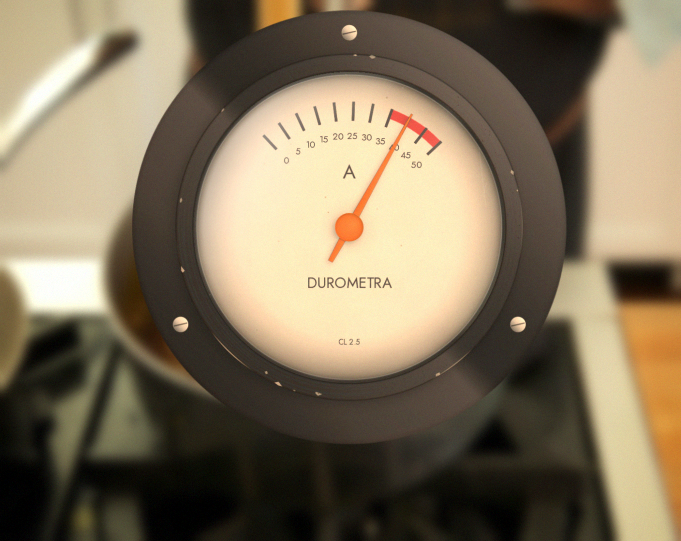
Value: **40** A
